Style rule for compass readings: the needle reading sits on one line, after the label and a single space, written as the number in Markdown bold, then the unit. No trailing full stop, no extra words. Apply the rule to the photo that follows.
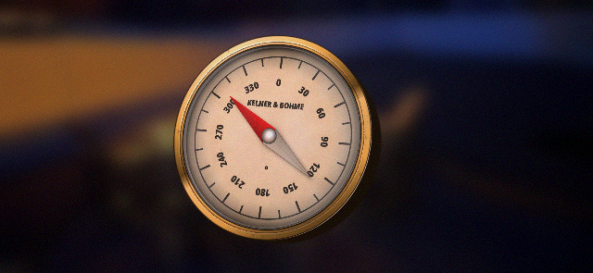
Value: **307.5** °
